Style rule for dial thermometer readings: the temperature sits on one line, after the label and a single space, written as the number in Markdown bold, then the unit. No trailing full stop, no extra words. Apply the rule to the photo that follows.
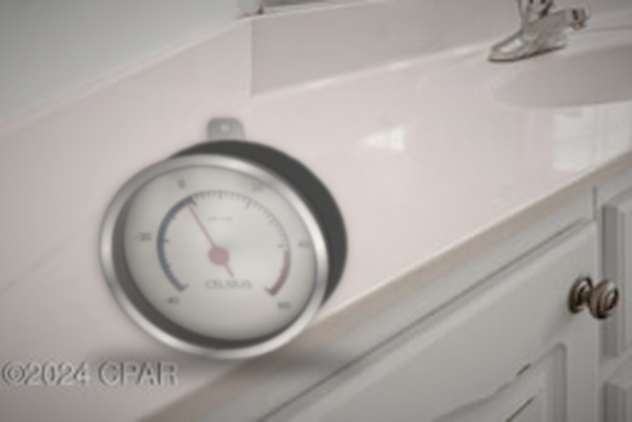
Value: **0** °C
